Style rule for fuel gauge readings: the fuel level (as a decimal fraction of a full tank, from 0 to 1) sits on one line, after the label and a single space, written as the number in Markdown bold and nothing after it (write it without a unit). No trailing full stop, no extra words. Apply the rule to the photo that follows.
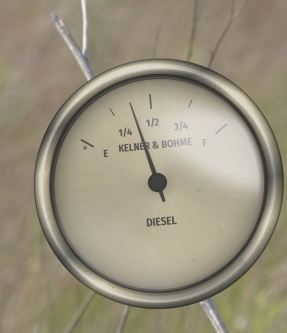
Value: **0.375**
